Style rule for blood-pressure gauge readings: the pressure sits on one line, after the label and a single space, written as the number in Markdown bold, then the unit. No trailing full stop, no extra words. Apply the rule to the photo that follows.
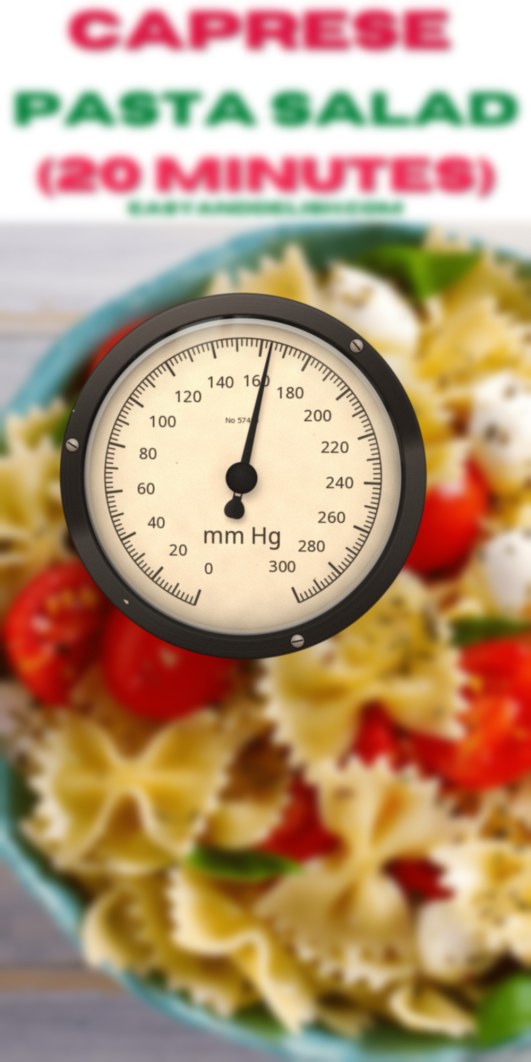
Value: **164** mmHg
